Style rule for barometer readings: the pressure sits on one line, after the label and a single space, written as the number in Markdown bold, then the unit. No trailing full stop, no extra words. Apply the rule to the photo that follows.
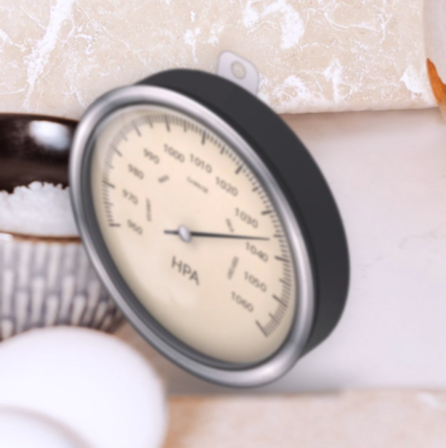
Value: **1035** hPa
